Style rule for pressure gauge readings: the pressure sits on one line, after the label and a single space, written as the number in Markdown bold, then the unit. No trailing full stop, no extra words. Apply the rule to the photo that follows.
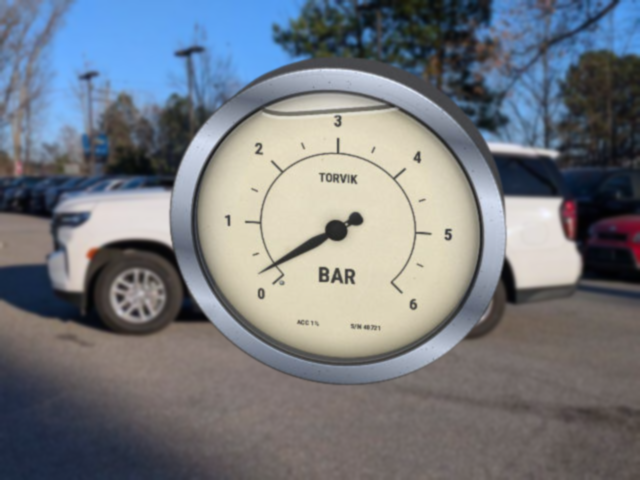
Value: **0.25** bar
